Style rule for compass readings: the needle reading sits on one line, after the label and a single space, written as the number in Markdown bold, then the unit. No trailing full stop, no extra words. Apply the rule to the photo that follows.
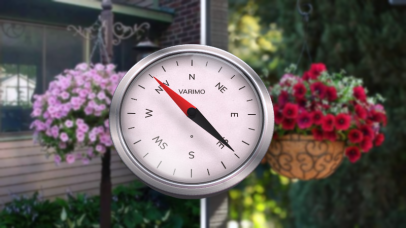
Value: **315** °
